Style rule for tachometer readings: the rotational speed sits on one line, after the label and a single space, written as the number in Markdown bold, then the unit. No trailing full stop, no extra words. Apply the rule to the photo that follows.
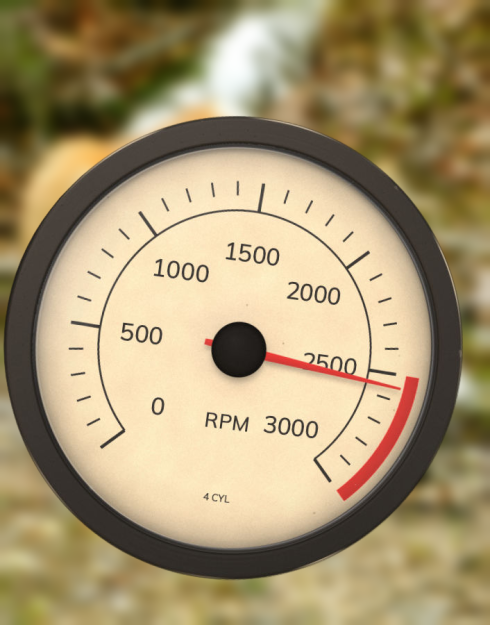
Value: **2550** rpm
